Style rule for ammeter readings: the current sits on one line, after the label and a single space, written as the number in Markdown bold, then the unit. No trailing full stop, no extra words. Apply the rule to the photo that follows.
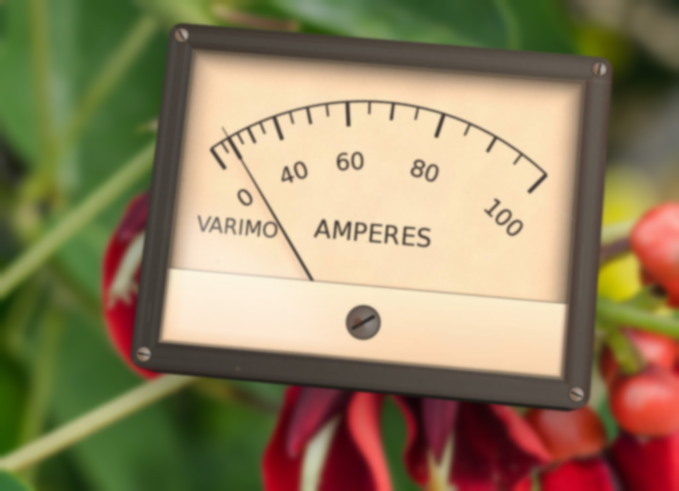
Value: **20** A
